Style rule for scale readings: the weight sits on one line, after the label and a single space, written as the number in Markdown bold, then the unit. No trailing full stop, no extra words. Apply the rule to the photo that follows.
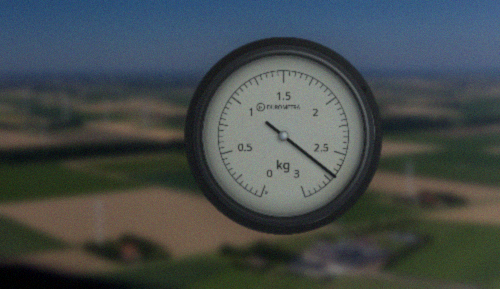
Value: **2.7** kg
